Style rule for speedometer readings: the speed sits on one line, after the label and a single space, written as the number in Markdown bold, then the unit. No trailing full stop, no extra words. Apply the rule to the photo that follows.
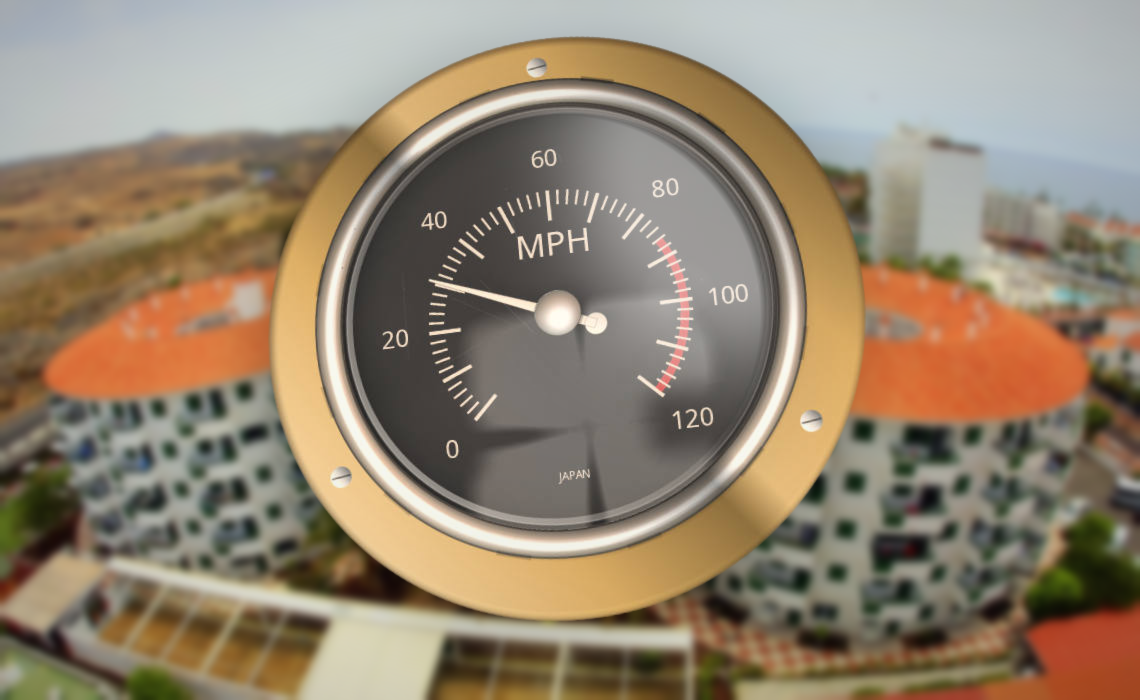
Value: **30** mph
